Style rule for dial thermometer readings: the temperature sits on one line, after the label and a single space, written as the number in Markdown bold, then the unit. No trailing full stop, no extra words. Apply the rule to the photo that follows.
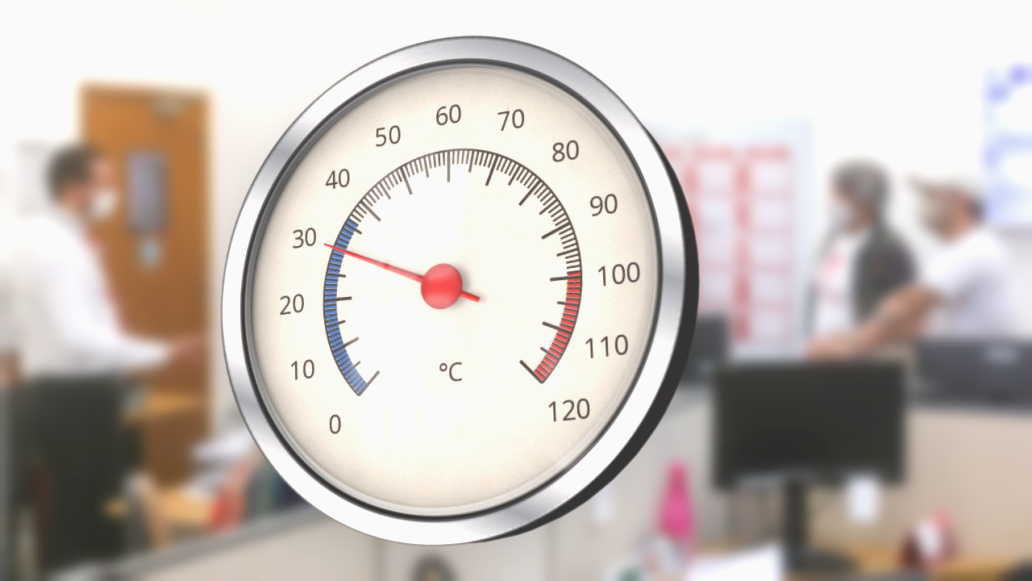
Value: **30** °C
